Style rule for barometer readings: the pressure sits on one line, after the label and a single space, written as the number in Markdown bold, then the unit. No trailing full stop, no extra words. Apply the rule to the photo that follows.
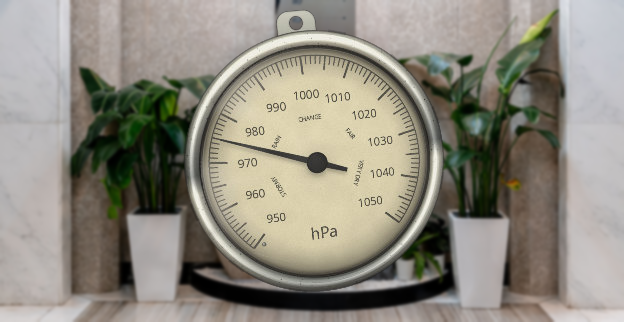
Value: **975** hPa
